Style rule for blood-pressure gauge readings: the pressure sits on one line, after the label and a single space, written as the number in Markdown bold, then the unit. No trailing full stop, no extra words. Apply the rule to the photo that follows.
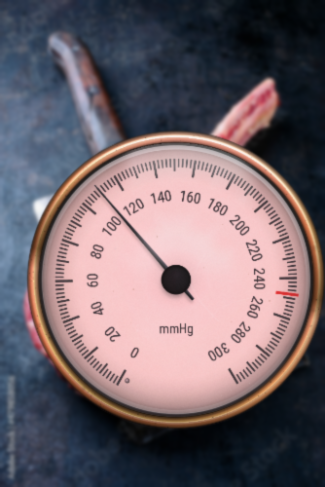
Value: **110** mmHg
